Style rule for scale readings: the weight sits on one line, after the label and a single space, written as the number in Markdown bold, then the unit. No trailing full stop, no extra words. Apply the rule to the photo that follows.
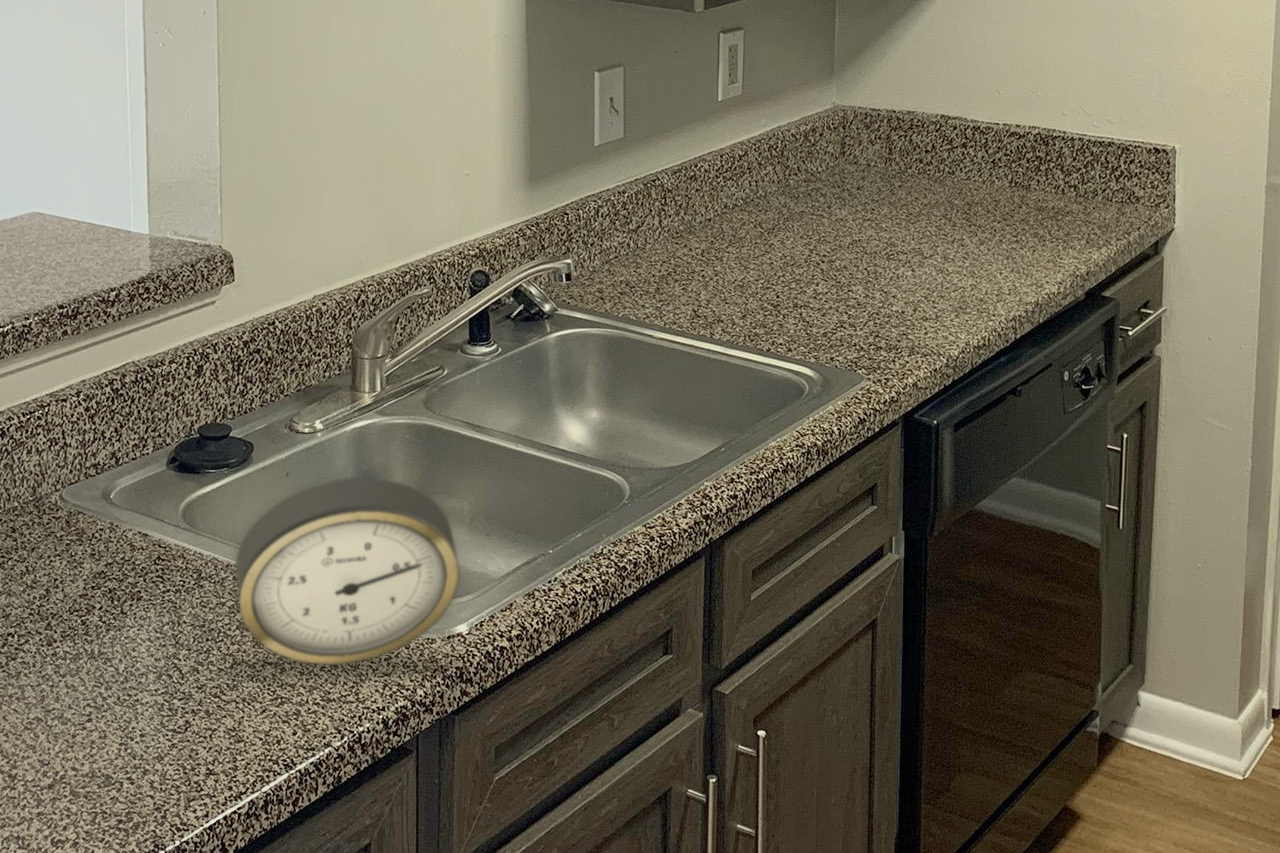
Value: **0.5** kg
